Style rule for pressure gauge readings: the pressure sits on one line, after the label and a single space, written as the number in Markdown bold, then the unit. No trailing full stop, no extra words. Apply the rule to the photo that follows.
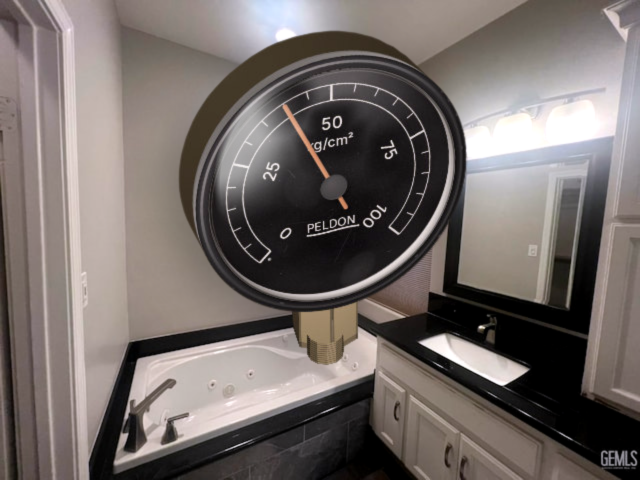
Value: **40** kg/cm²
